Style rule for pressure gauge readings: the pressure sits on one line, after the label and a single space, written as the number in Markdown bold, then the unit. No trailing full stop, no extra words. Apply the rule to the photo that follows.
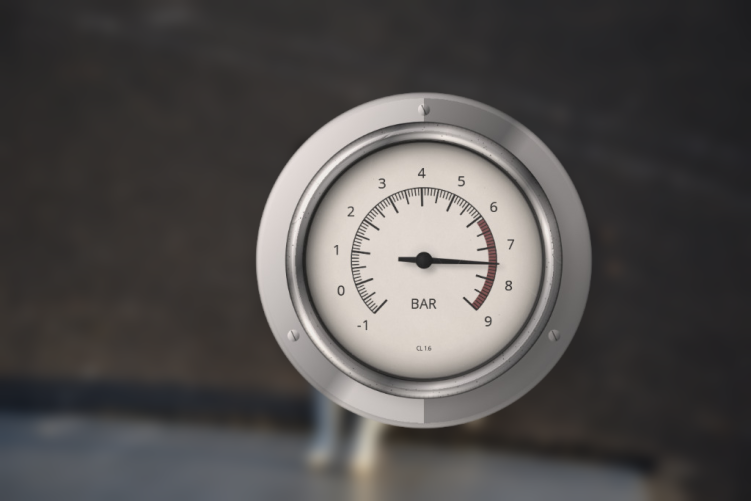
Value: **7.5** bar
